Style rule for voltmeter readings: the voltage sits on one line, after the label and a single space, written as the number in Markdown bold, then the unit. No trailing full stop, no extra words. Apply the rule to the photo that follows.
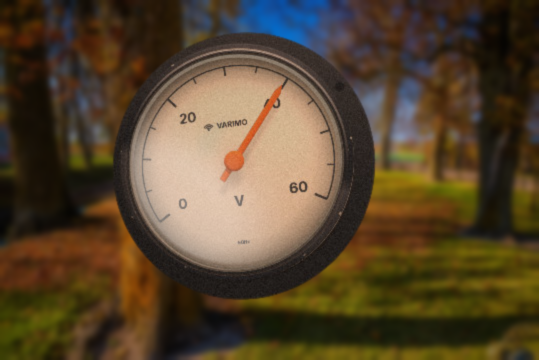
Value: **40** V
